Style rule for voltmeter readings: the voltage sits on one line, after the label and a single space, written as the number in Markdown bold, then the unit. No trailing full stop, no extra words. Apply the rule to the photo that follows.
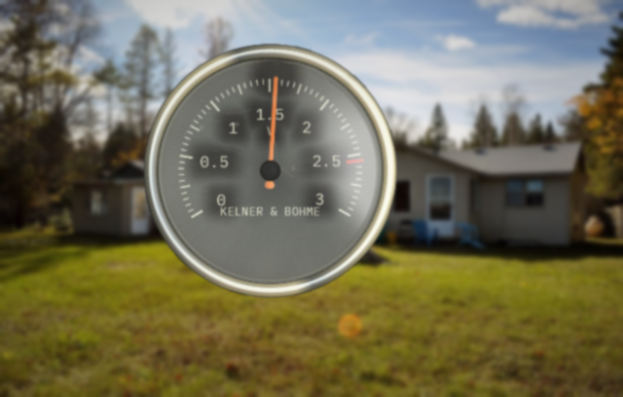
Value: **1.55** V
